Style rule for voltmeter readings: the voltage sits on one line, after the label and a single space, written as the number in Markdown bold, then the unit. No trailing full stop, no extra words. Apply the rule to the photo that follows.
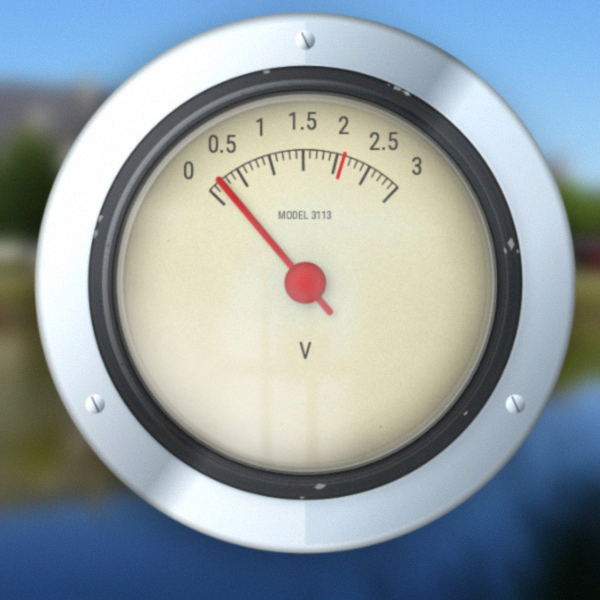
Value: **0.2** V
